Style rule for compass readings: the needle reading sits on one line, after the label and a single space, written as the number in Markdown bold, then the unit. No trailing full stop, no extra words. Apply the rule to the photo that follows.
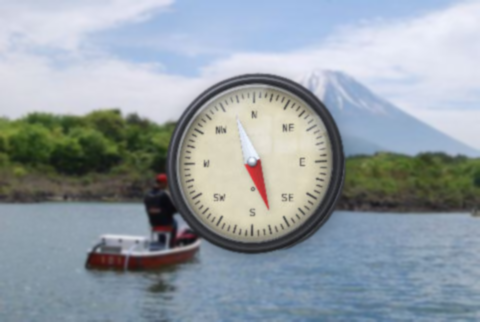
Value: **160** °
